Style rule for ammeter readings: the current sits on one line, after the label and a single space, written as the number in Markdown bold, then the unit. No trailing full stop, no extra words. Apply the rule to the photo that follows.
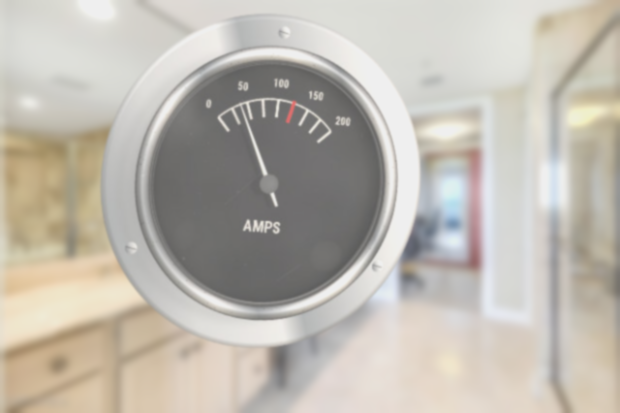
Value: **37.5** A
